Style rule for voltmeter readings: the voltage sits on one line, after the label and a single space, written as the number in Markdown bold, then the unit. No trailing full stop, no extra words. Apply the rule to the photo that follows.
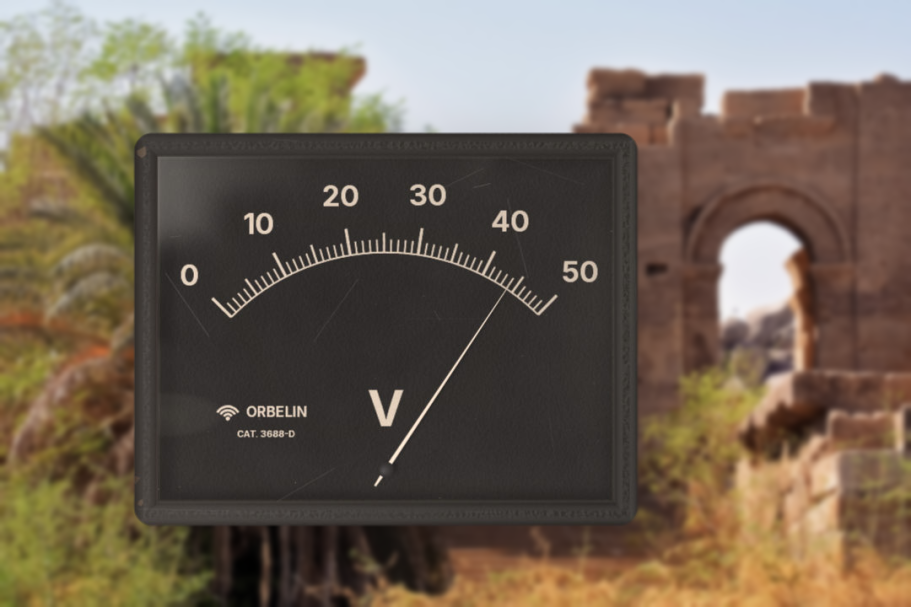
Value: **44** V
